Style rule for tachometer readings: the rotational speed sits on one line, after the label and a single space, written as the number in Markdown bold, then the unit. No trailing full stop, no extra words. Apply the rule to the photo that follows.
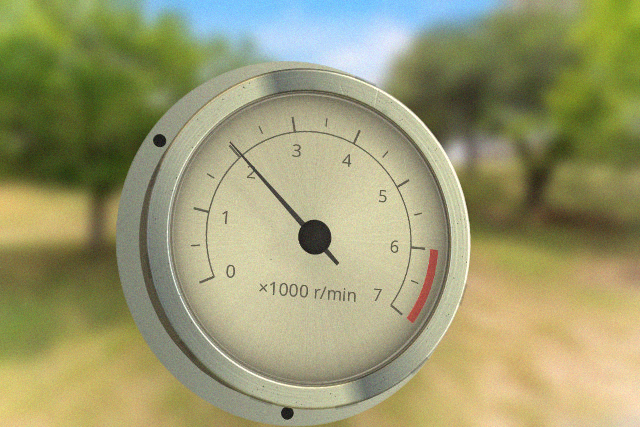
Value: **2000** rpm
